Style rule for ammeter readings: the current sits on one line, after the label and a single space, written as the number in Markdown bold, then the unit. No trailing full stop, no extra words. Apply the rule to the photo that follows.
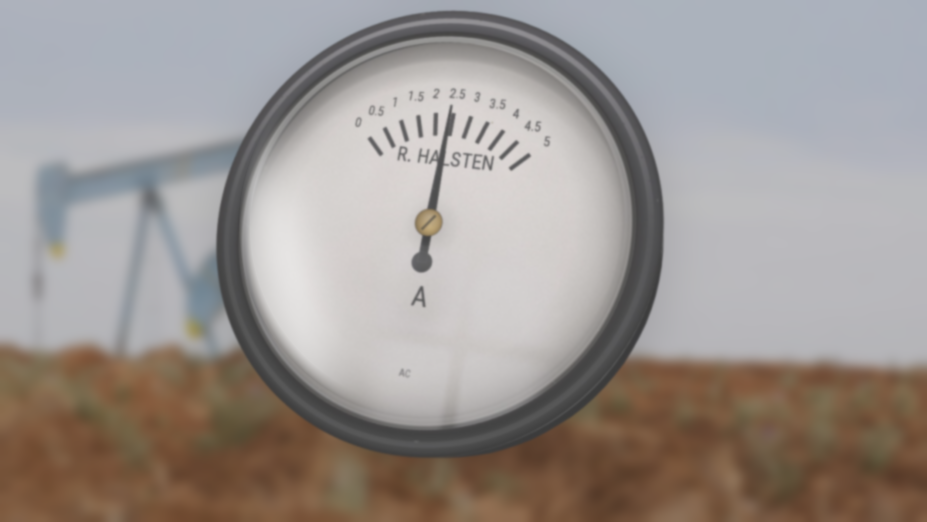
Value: **2.5** A
